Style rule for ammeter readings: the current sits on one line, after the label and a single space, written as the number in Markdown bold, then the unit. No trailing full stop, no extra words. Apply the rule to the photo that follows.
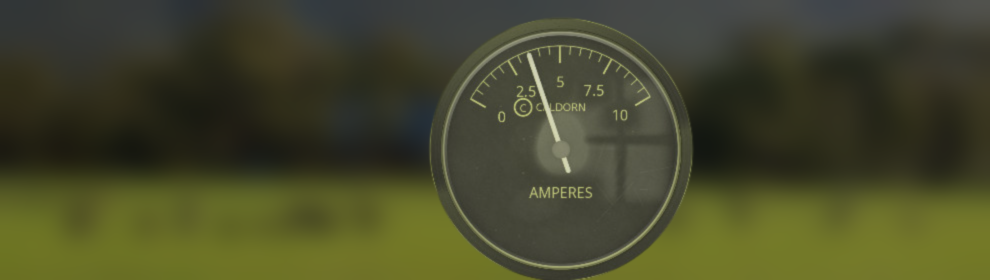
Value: **3.5** A
